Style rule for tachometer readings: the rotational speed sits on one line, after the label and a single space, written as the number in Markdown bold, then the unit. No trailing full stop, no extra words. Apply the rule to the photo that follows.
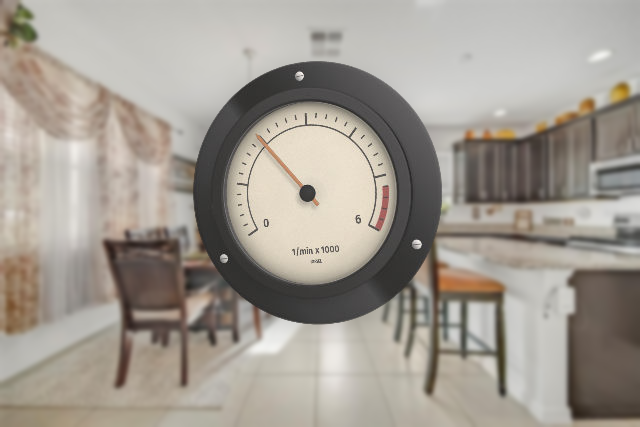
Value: **2000** rpm
